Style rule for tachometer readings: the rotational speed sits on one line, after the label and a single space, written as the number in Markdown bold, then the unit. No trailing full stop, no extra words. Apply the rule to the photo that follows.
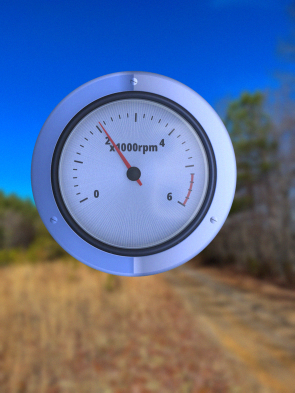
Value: **2100** rpm
